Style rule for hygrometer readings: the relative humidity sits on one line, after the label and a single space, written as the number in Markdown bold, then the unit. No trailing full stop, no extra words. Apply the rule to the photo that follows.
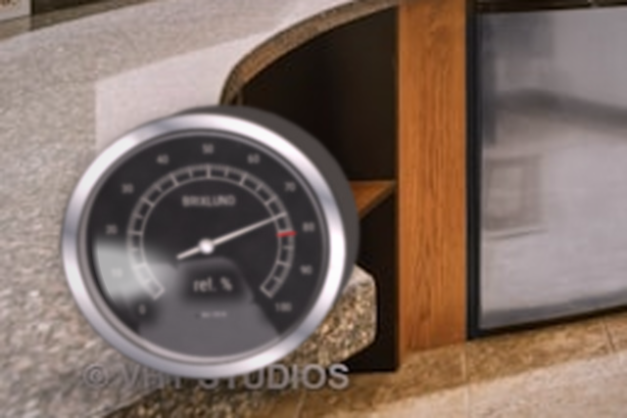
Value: **75** %
